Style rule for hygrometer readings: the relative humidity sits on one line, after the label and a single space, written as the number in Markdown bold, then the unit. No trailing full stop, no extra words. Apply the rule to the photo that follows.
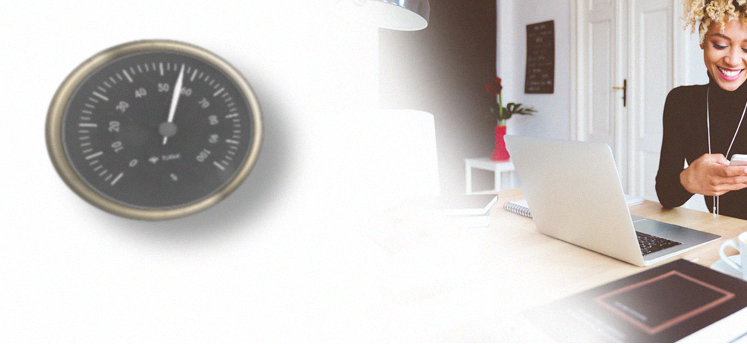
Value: **56** %
